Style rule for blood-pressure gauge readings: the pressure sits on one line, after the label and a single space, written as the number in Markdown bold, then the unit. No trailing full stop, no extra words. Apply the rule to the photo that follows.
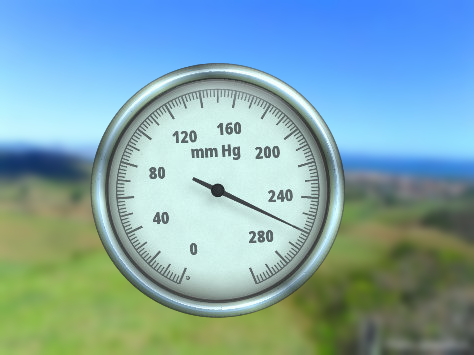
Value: **260** mmHg
